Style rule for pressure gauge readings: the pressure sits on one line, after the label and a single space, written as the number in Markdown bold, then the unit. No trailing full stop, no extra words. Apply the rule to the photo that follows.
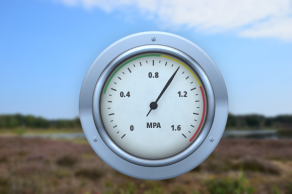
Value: **1** MPa
